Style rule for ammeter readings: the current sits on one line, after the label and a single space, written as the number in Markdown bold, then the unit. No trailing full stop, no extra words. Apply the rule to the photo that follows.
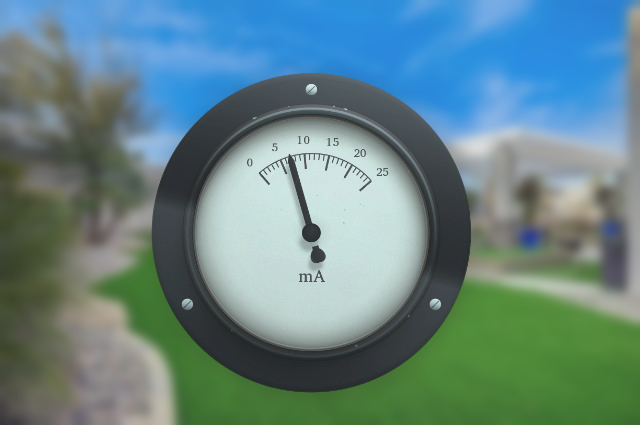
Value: **7** mA
